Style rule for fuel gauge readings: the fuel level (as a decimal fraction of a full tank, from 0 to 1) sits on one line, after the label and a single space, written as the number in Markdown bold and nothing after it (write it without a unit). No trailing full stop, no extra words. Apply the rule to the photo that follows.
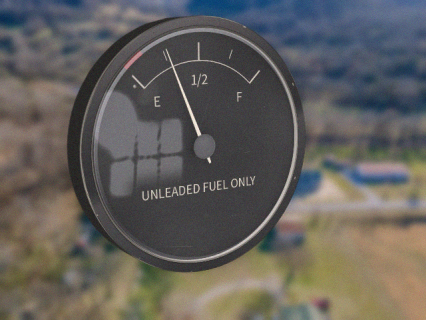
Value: **0.25**
